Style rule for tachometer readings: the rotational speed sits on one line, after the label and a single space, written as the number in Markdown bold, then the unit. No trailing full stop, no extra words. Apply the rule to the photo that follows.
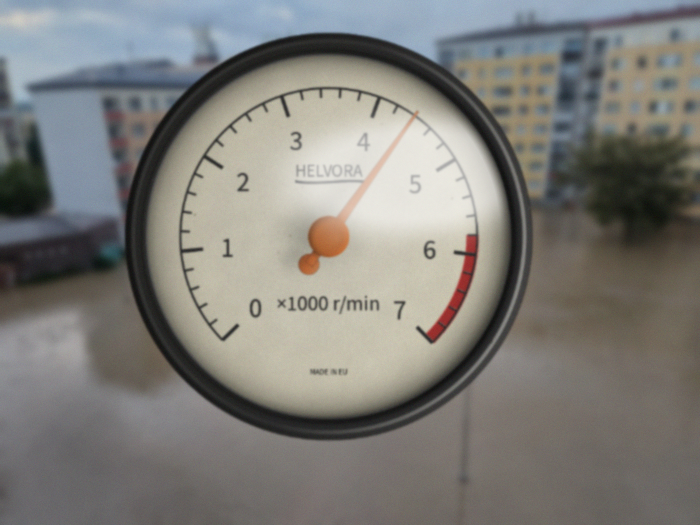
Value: **4400** rpm
